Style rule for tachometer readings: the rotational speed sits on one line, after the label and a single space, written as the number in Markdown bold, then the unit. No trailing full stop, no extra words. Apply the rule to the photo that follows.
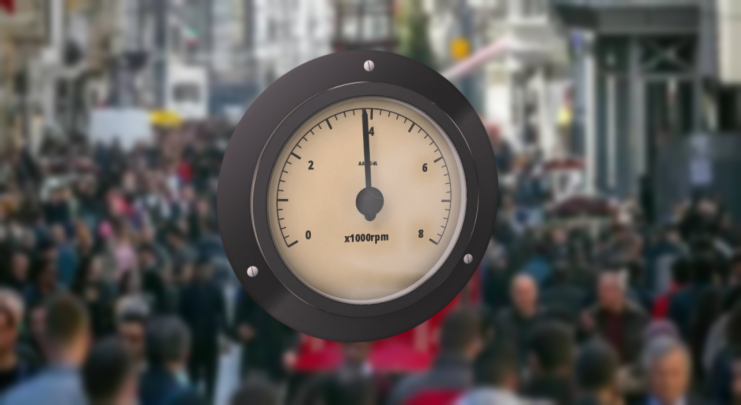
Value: **3800** rpm
